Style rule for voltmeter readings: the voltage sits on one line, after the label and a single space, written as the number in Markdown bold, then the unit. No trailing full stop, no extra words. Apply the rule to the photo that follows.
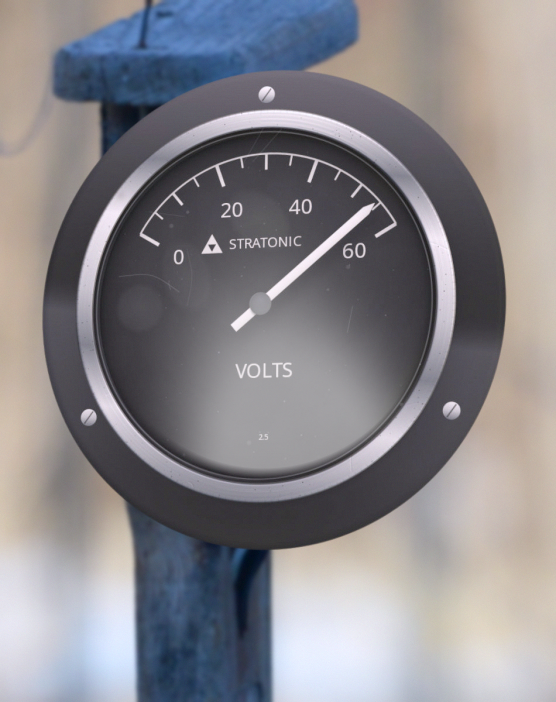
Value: **55** V
